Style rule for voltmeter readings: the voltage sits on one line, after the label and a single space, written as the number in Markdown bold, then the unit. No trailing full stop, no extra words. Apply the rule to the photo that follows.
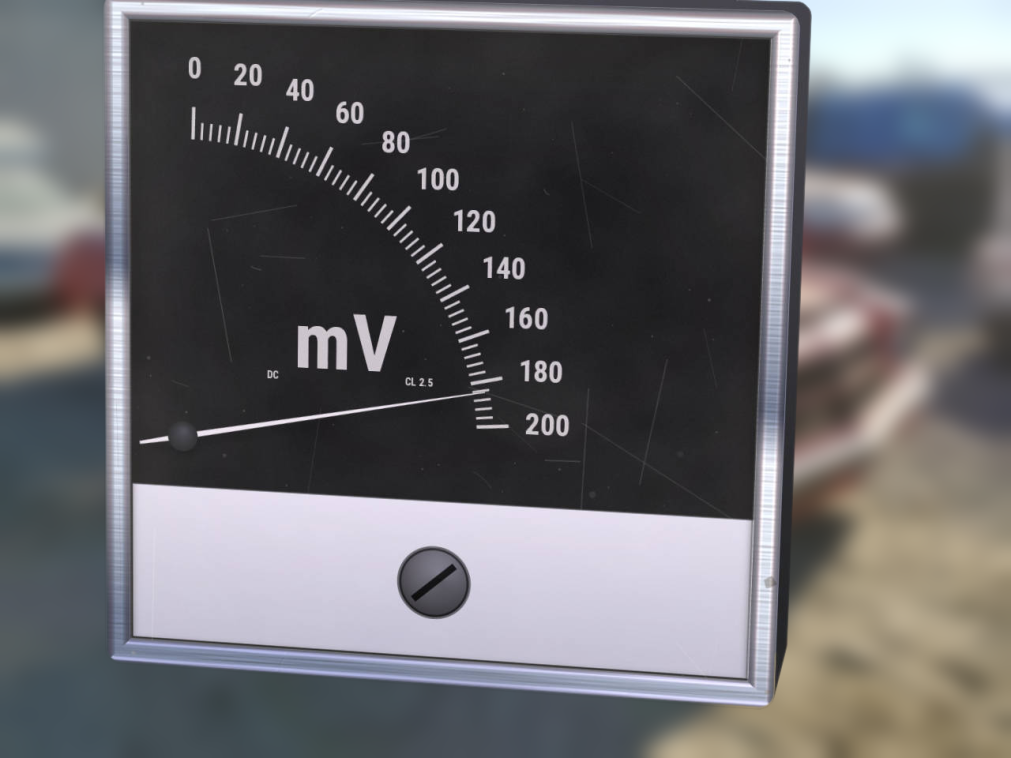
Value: **184** mV
